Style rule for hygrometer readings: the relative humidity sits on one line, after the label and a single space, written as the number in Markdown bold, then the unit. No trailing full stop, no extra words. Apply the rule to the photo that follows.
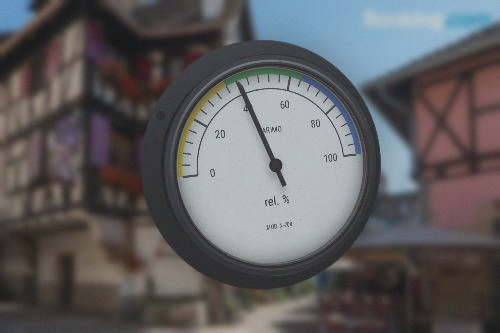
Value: **40** %
